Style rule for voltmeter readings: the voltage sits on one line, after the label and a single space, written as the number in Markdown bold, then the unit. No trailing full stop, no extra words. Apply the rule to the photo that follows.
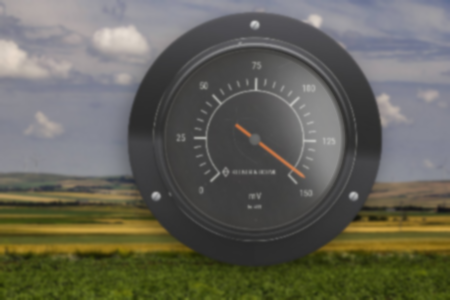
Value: **145** mV
